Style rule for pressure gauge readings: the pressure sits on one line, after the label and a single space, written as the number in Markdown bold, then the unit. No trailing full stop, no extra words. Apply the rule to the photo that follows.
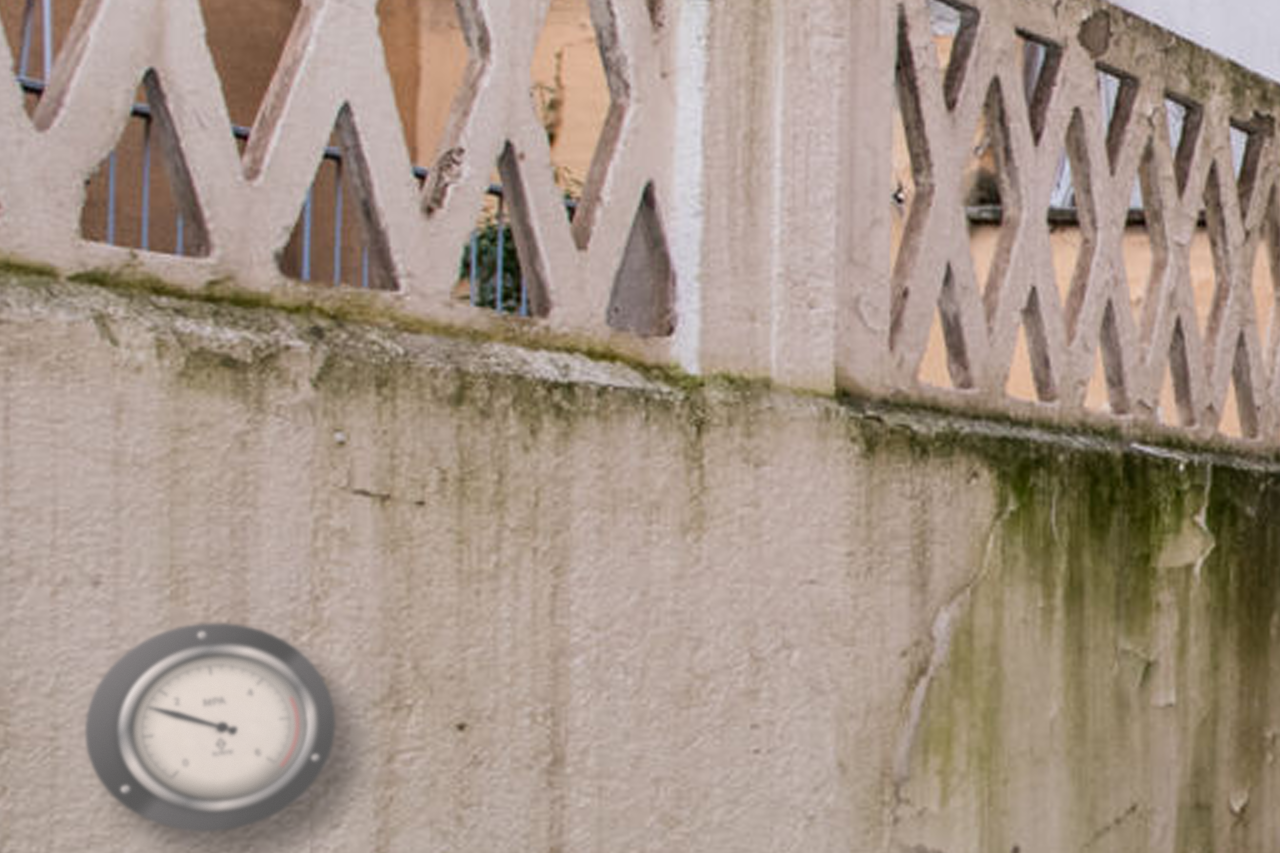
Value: **1.6** MPa
